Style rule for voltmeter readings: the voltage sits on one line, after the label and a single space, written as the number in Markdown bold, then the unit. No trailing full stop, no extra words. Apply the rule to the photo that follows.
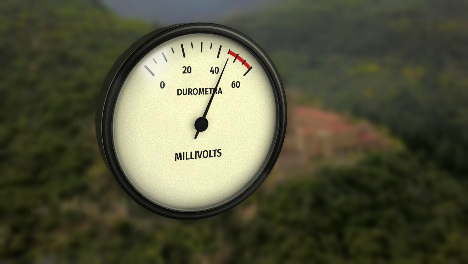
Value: **45** mV
